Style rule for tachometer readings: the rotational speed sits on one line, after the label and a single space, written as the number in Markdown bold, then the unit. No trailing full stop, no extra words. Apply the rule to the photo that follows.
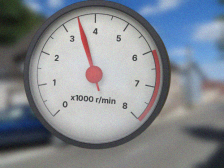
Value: **3500** rpm
